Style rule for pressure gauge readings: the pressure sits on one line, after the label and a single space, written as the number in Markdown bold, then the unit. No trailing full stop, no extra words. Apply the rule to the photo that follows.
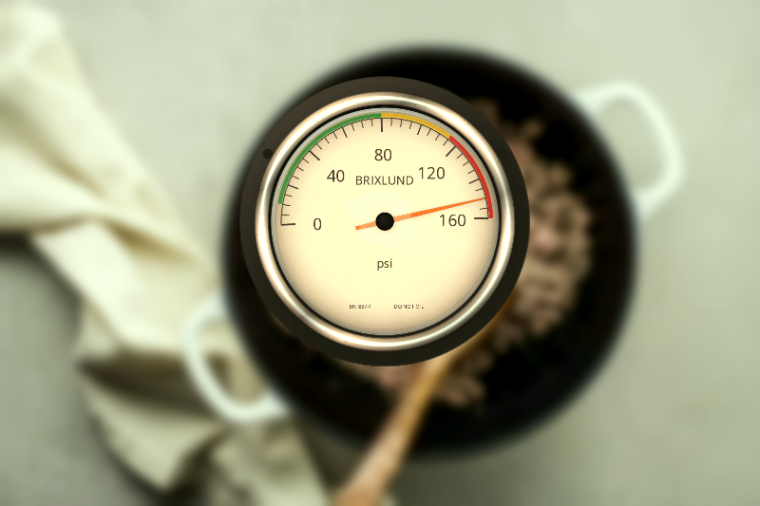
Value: **150** psi
